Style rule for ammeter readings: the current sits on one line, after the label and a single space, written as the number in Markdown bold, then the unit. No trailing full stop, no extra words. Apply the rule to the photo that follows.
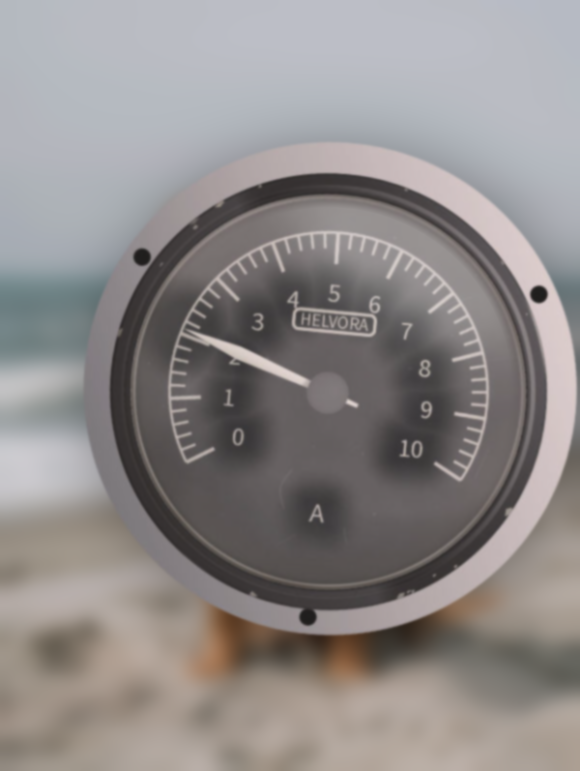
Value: **2.1** A
